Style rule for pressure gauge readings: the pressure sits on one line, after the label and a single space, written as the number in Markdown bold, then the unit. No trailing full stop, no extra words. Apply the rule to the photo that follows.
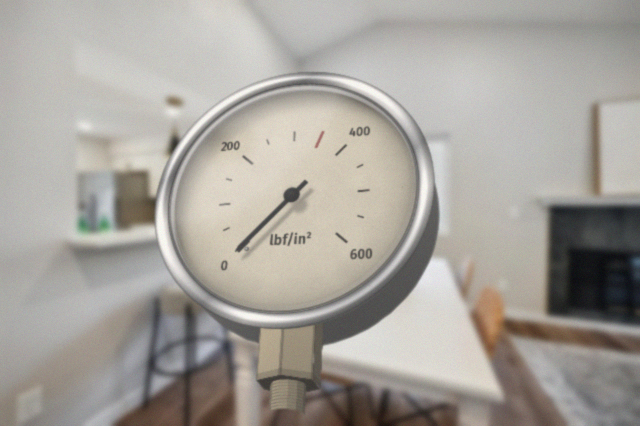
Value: **0** psi
